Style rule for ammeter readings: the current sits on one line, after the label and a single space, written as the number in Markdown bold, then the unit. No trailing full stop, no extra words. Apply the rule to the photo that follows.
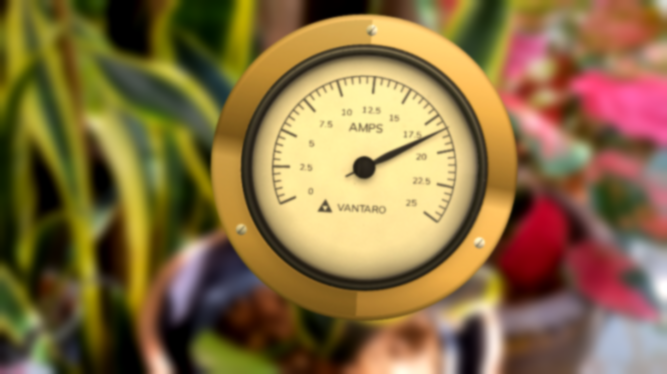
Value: **18.5** A
